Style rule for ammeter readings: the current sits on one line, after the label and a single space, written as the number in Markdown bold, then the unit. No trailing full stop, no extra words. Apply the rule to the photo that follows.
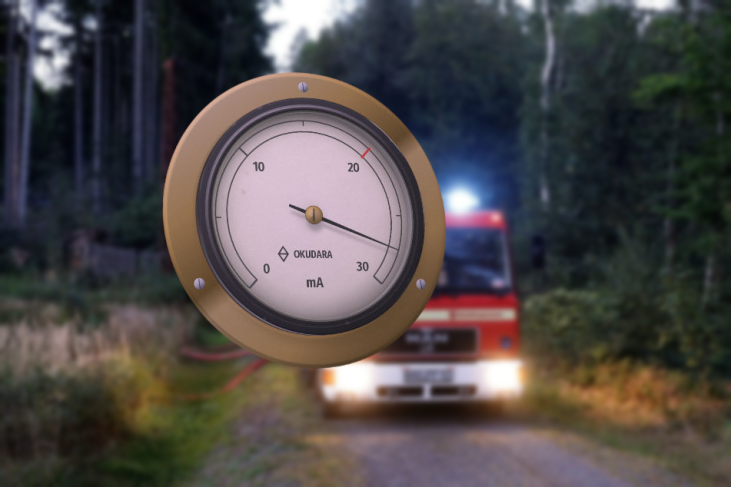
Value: **27.5** mA
